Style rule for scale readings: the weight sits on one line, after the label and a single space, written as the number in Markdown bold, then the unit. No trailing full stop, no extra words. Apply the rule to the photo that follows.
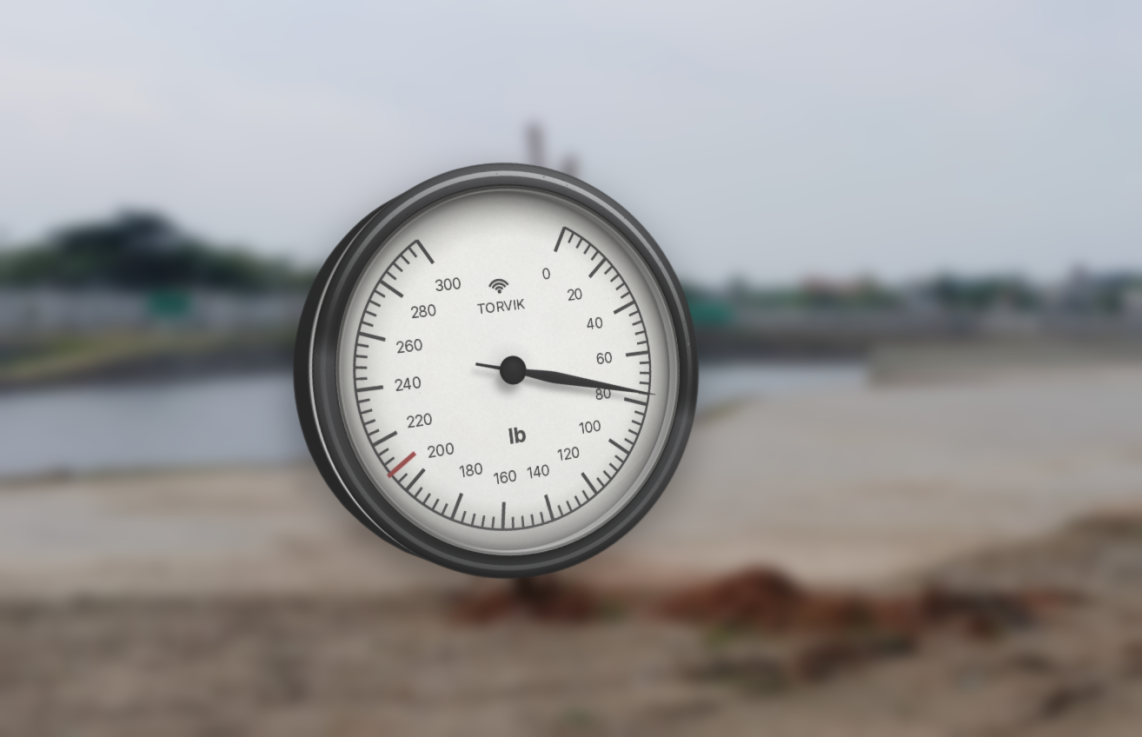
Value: **76** lb
